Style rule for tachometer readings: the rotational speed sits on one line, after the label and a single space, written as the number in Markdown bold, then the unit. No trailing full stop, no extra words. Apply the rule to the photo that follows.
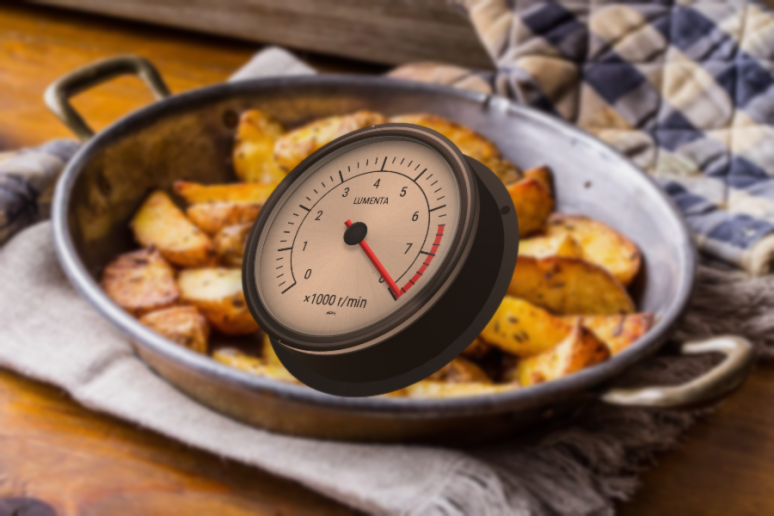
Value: **7900** rpm
